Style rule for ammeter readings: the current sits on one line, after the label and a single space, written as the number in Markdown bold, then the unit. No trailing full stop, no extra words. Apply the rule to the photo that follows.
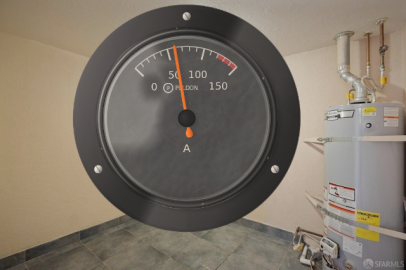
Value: **60** A
